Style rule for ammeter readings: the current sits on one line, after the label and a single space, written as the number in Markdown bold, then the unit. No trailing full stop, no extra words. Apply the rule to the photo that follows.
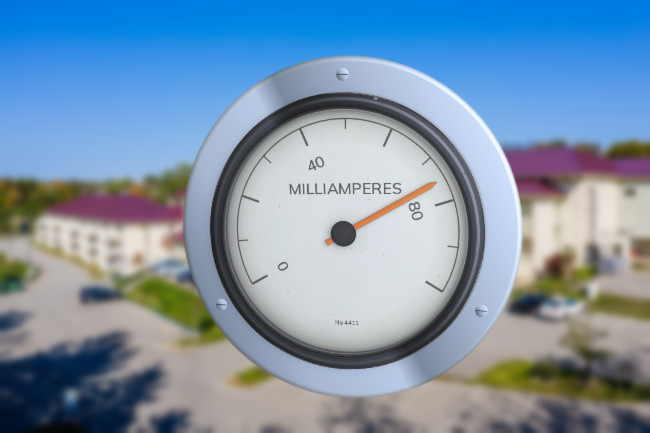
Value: **75** mA
